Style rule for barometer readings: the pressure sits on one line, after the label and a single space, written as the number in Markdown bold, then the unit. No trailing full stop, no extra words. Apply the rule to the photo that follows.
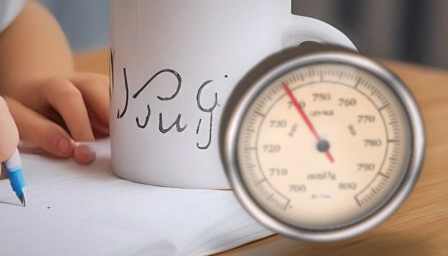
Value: **740** mmHg
